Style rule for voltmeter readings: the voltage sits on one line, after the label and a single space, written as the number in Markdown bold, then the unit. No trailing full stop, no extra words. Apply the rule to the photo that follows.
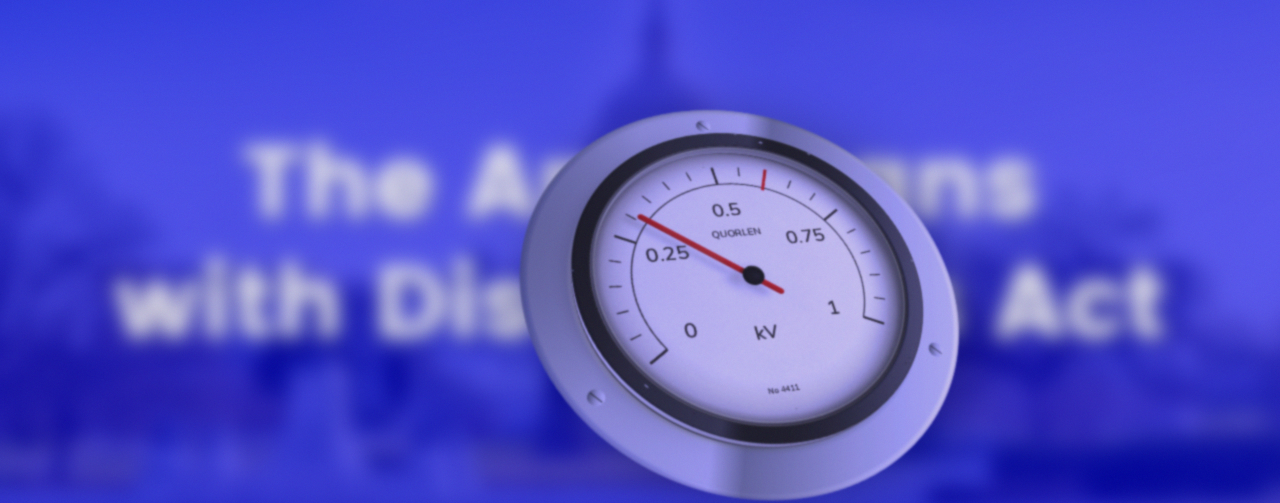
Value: **0.3** kV
